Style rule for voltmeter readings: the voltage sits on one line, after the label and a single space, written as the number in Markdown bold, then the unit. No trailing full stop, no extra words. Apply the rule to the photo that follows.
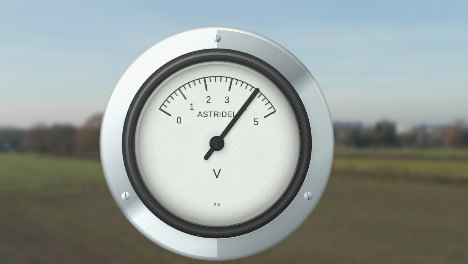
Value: **4** V
